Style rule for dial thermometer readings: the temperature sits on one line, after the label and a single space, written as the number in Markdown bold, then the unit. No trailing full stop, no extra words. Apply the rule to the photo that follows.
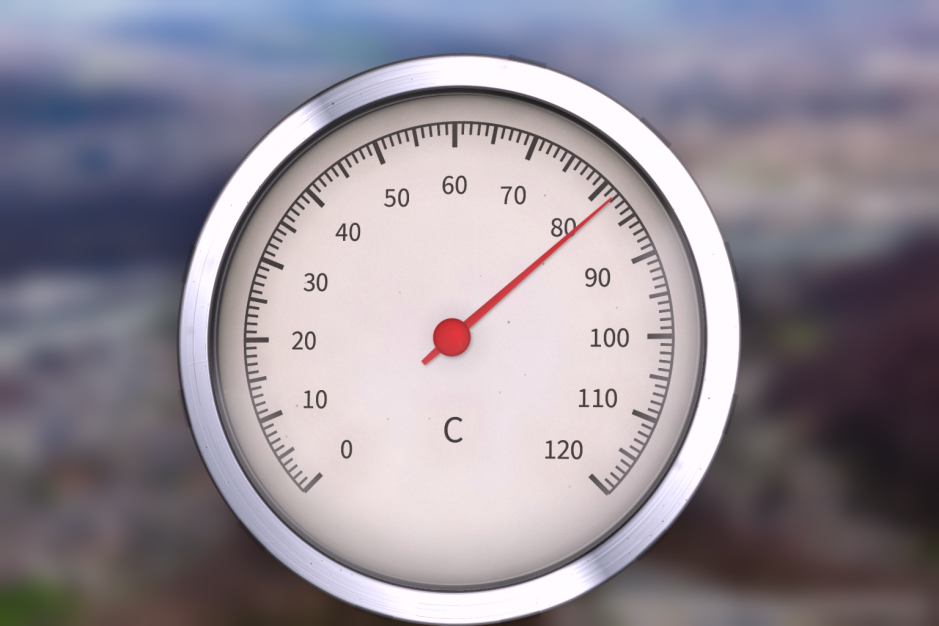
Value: **82** °C
